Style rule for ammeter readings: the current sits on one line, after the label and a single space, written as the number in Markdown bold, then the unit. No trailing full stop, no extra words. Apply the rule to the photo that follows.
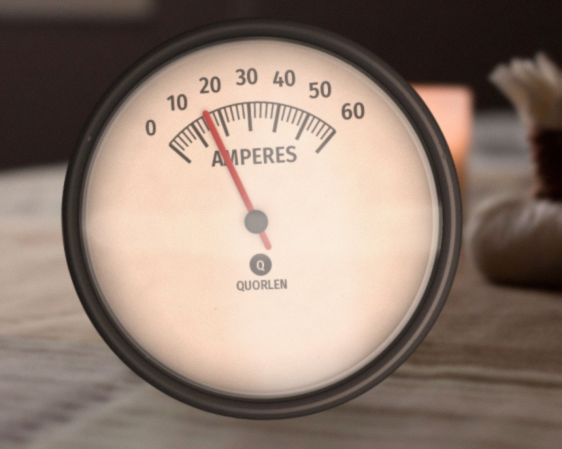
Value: **16** A
